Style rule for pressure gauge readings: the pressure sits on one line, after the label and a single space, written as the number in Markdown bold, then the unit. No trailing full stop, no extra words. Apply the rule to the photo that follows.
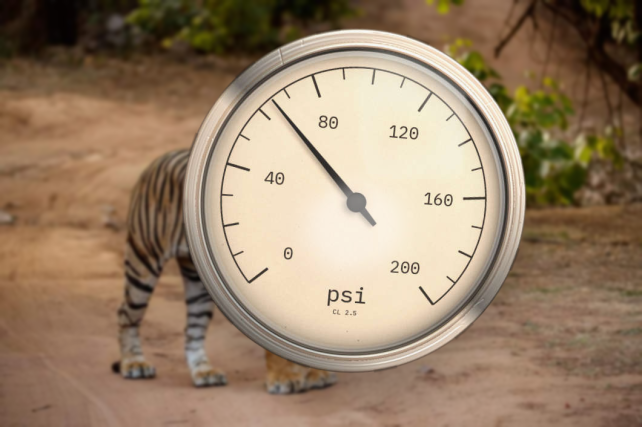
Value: **65** psi
